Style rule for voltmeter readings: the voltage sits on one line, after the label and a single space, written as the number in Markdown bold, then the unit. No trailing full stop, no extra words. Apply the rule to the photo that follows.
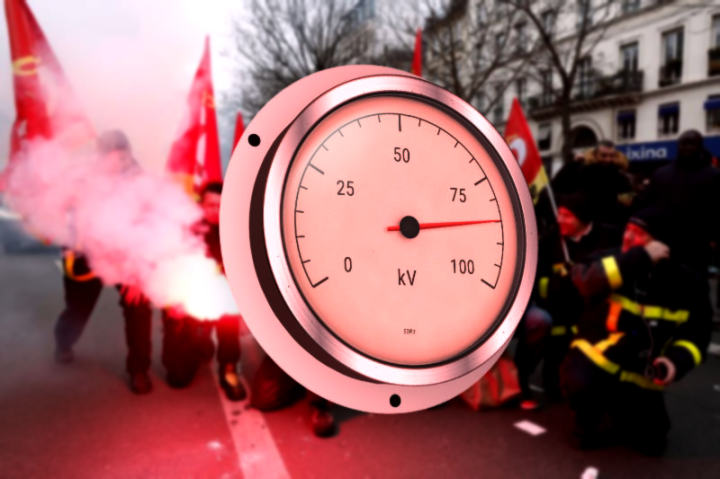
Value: **85** kV
